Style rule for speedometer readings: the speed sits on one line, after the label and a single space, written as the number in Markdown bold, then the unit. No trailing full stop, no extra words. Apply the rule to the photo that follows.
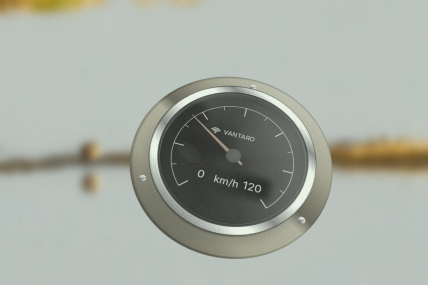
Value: **35** km/h
